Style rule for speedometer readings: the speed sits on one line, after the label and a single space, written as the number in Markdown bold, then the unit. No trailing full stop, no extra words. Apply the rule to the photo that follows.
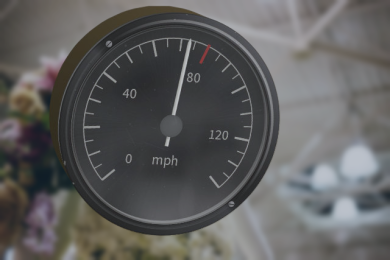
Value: **72.5** mph
